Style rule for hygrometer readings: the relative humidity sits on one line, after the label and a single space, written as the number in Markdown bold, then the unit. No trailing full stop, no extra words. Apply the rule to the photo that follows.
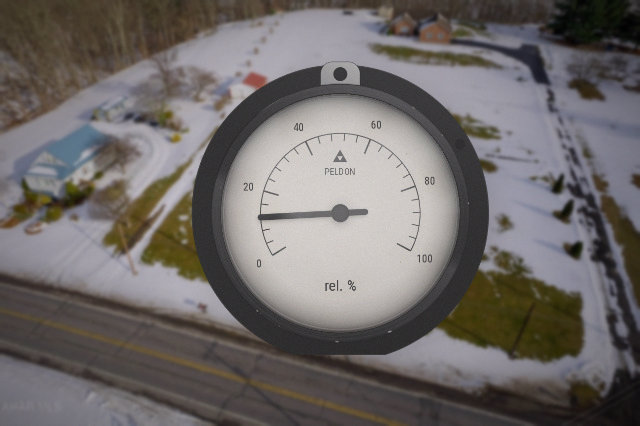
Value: **12** %
